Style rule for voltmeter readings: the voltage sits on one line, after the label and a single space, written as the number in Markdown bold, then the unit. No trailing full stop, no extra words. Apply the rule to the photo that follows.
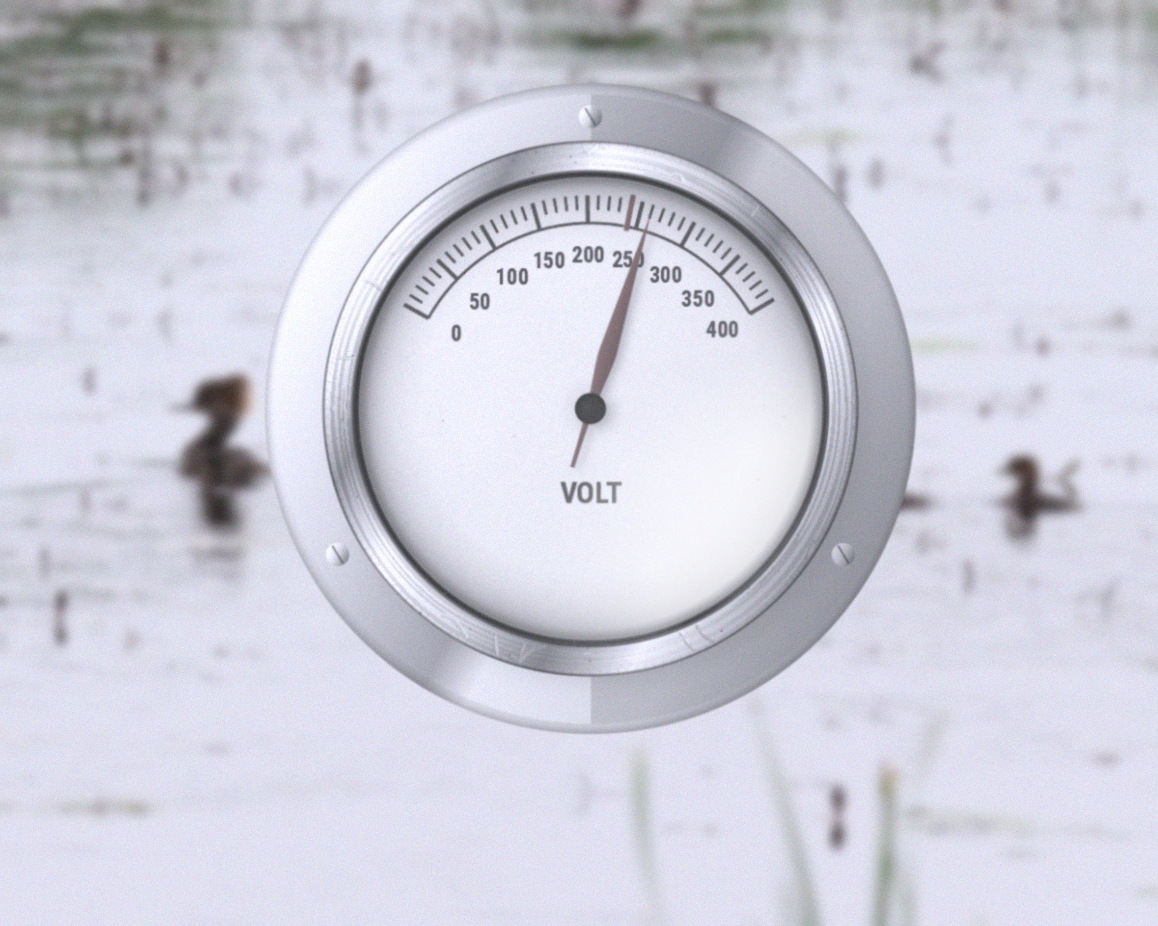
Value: **260** V
